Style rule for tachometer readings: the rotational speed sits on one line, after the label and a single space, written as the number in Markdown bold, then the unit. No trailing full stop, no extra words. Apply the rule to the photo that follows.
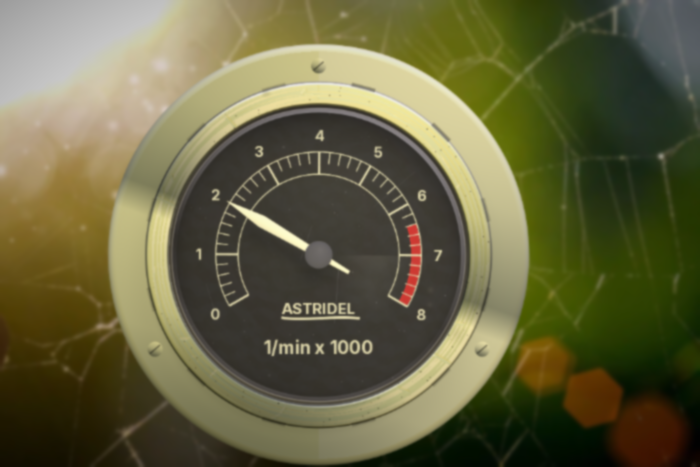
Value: **2000** rpm
